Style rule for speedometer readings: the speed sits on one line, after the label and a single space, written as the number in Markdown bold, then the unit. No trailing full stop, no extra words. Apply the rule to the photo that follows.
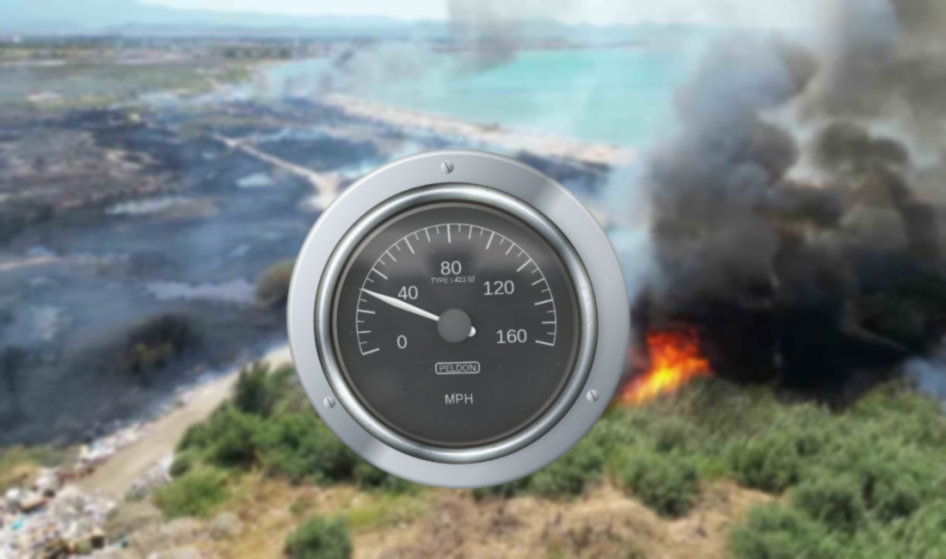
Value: **30** mph
